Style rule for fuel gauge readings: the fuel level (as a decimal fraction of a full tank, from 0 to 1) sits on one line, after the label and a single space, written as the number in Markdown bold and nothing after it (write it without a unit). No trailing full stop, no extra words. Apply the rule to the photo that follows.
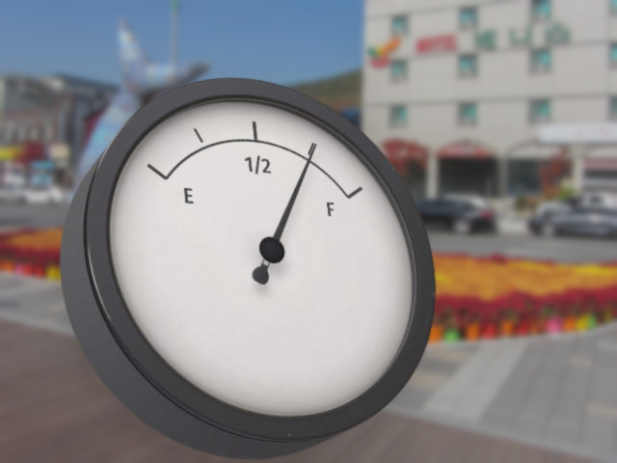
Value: **0.75**
